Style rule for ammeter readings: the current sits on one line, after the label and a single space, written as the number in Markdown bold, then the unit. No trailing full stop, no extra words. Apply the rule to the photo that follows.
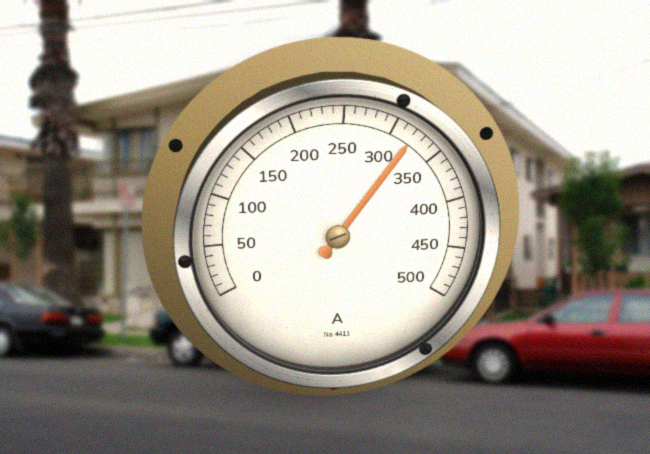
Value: **320** A
